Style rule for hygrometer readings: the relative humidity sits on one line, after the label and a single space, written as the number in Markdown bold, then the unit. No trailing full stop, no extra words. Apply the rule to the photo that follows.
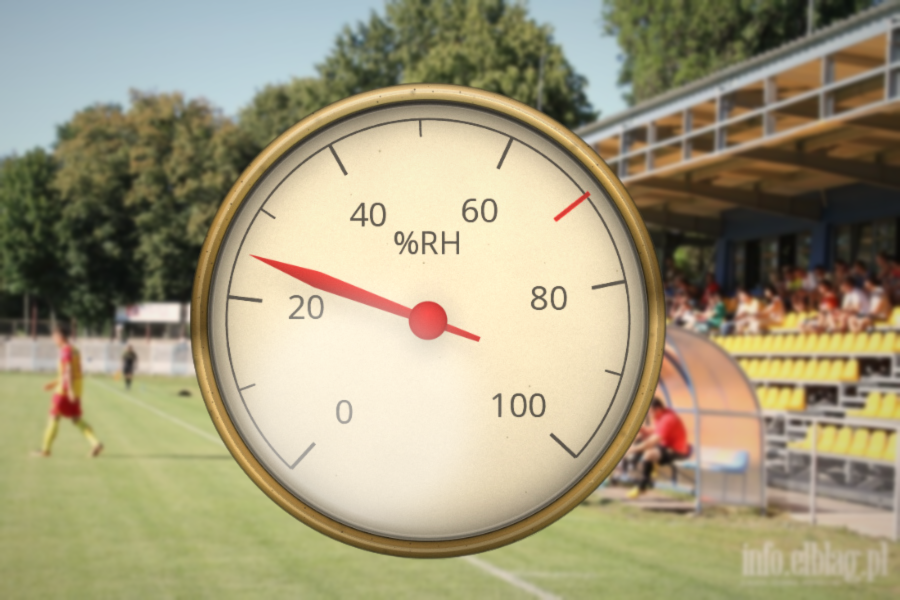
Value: **25** %
